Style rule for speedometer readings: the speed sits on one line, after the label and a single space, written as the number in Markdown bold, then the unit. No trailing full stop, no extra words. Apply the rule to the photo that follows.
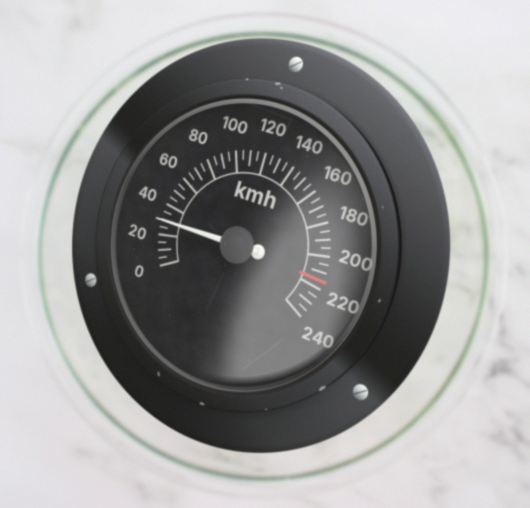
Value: **30** km/h
